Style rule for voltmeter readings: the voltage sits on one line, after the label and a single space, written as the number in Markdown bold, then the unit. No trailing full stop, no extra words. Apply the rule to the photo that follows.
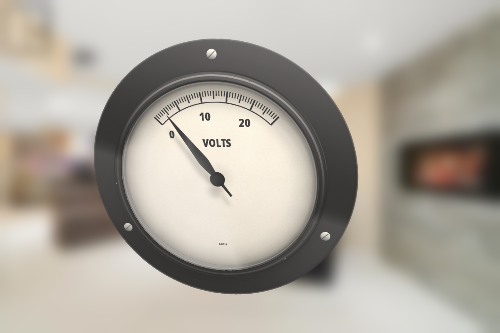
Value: **2.5** V
